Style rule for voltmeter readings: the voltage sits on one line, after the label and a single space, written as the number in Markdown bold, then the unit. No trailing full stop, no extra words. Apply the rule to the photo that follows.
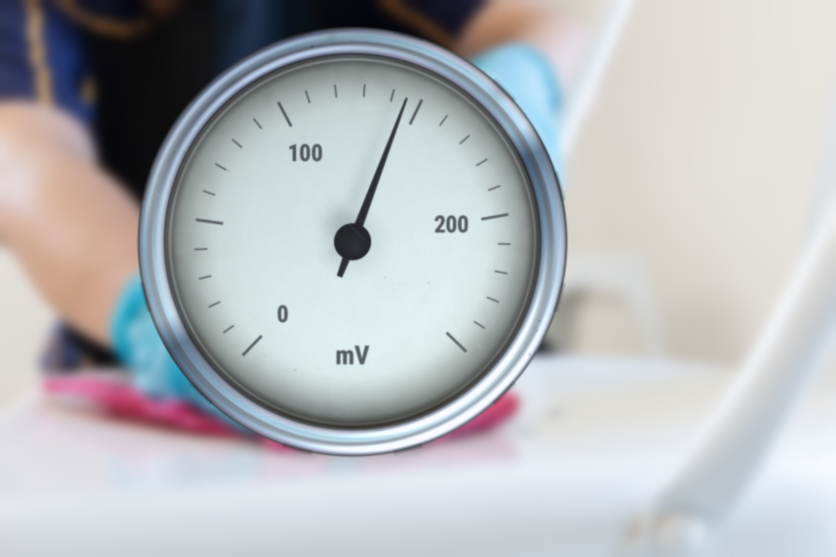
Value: **145** mV
